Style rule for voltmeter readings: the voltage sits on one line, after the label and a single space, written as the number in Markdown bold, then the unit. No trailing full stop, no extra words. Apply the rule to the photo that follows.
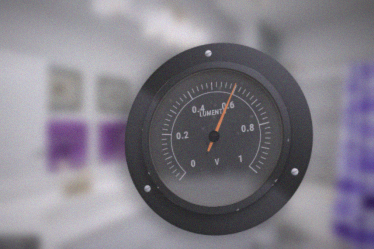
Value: **0.6** V
